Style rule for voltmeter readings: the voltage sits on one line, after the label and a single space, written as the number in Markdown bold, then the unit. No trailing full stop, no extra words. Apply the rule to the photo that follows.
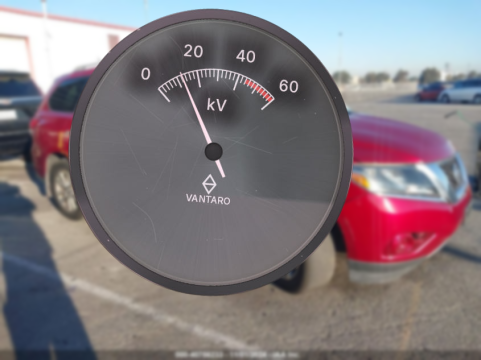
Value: **12** kV
